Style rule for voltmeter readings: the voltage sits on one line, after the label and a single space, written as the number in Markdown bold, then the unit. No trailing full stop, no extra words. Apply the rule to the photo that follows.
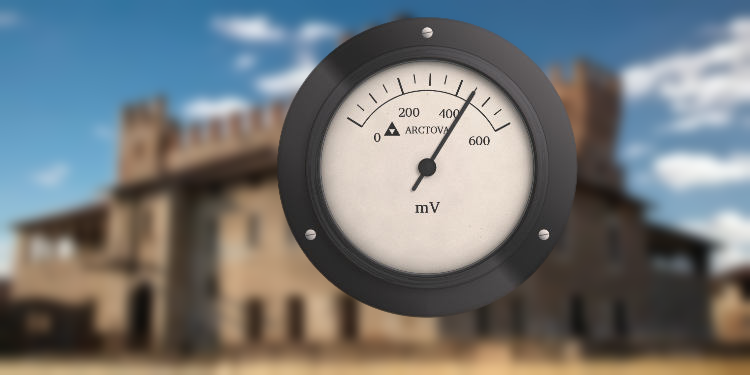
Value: **450** mV
